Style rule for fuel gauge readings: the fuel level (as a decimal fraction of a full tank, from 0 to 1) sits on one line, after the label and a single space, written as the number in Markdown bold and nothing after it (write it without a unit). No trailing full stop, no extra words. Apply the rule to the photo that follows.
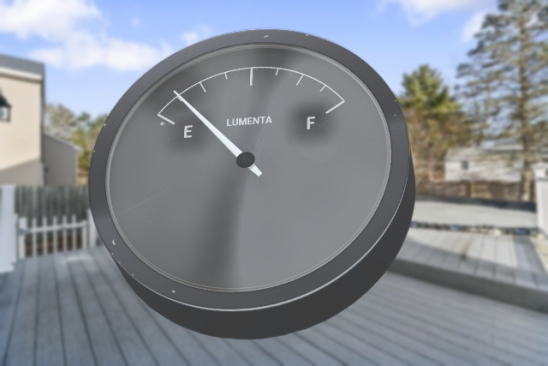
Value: **0.125**
